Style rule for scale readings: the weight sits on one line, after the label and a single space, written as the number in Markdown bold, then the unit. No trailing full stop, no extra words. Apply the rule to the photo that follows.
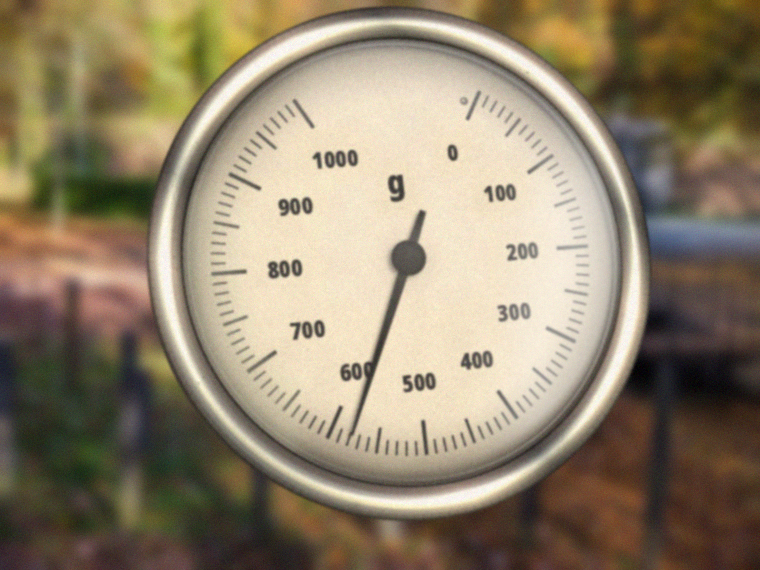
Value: **580** g
